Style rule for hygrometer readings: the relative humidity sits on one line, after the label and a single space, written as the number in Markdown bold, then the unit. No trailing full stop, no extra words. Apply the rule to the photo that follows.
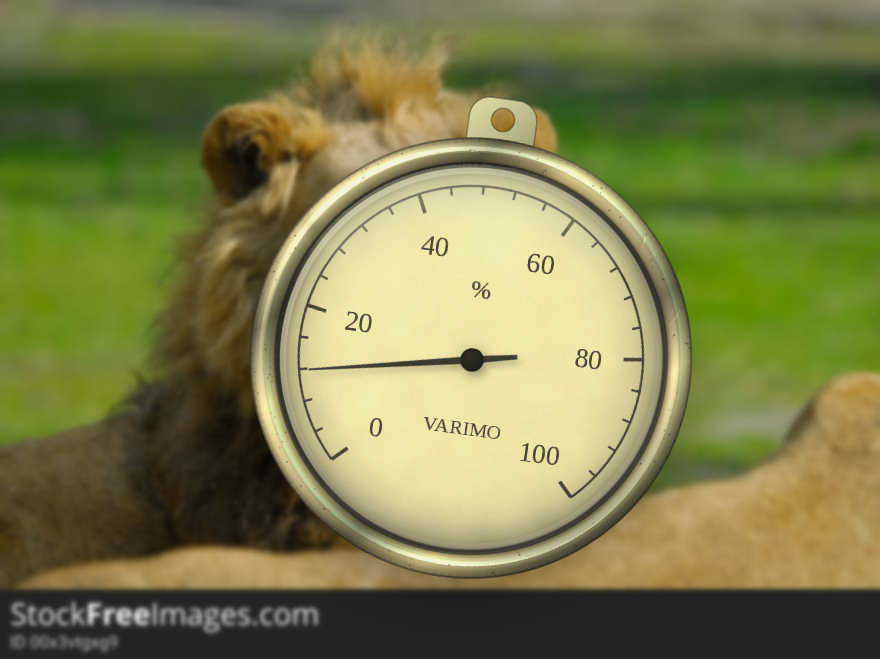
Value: **12** %
